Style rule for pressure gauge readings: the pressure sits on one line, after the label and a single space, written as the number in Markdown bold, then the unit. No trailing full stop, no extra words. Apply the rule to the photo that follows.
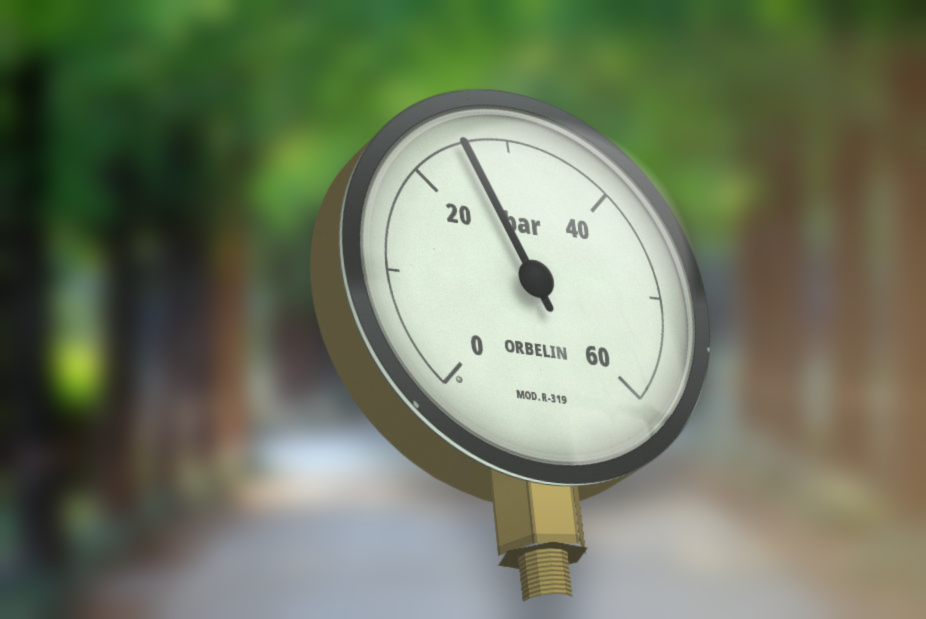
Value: **25** bar
